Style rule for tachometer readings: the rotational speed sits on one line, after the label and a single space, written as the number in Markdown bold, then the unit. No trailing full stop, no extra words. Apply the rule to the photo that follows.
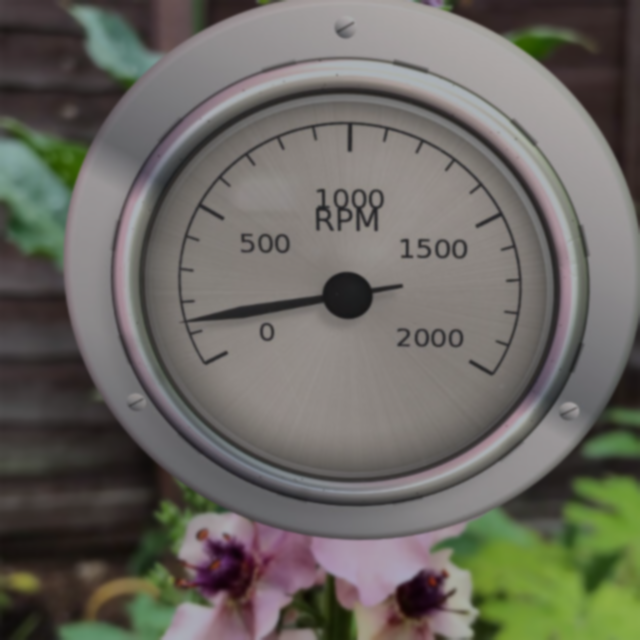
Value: **150** rpm
